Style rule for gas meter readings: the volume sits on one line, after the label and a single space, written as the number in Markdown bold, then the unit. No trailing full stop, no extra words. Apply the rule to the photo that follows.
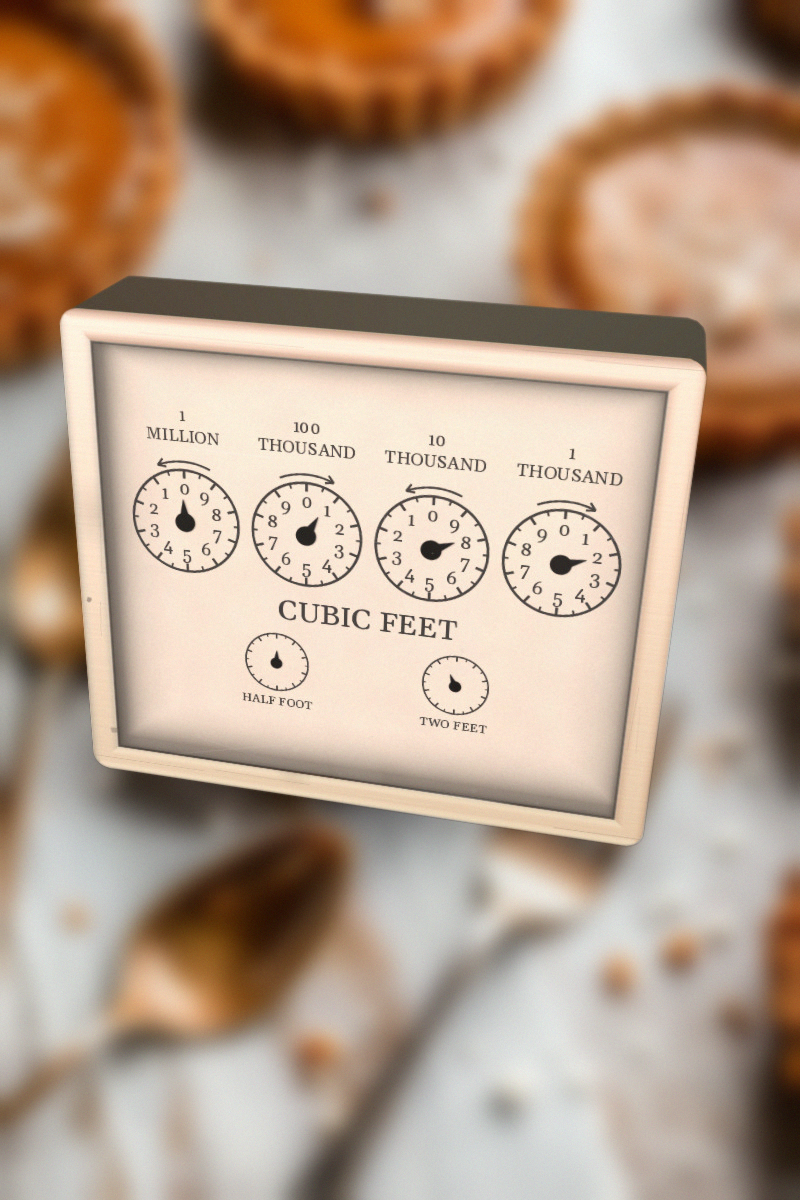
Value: **8200** ft³
